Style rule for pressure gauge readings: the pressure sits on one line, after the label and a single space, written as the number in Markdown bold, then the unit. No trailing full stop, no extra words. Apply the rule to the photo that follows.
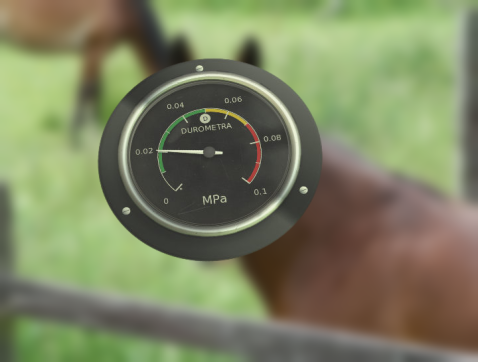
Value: **0.02** MPa
